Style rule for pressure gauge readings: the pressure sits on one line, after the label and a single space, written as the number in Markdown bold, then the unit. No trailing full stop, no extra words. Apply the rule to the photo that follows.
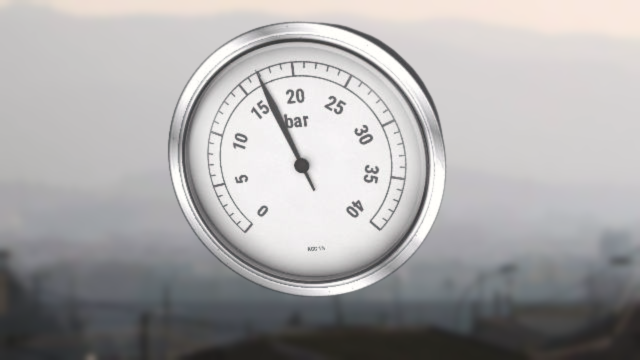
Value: **17** bar
